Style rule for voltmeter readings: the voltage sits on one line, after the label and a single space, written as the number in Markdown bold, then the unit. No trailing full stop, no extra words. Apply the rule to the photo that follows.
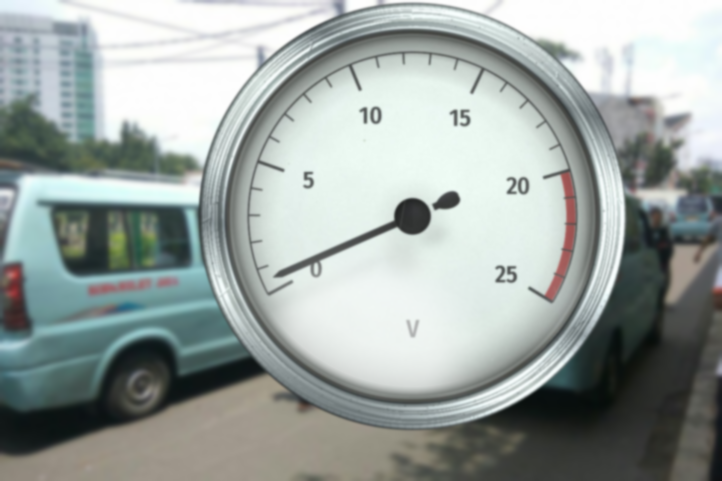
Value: **0.5** V
